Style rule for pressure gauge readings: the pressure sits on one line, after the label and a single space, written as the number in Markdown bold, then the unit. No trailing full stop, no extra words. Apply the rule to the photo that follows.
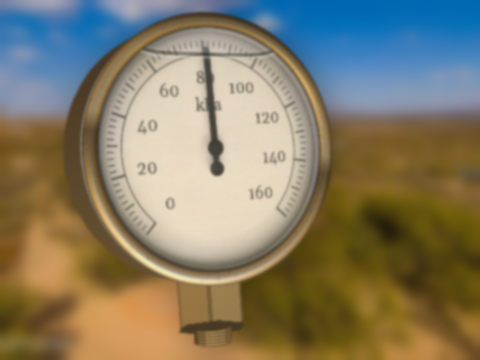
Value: **80** kPa
